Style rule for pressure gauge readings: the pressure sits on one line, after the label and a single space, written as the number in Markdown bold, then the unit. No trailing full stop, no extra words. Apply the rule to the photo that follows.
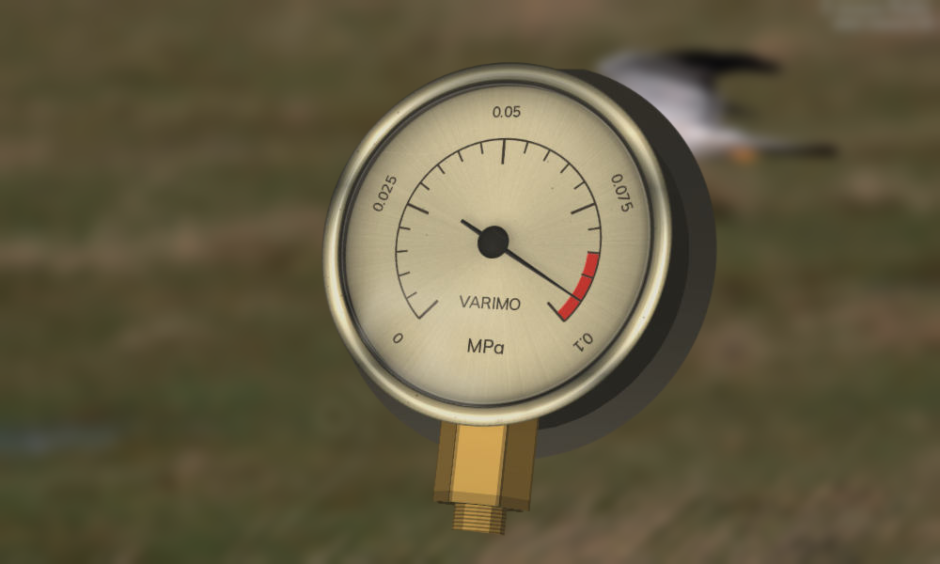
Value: **0.095** MPa
